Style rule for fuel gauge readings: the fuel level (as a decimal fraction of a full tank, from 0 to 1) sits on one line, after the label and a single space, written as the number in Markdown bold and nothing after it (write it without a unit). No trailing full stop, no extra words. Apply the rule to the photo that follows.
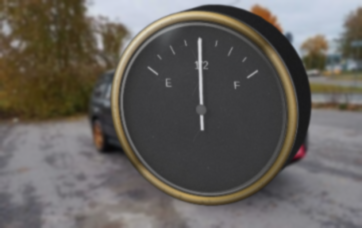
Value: **0.5**
